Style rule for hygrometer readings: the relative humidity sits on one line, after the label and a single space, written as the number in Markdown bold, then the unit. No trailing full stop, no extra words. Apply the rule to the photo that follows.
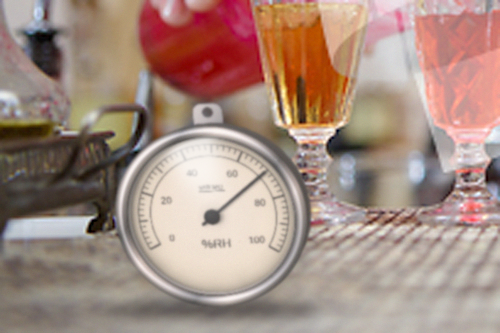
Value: **70** %
